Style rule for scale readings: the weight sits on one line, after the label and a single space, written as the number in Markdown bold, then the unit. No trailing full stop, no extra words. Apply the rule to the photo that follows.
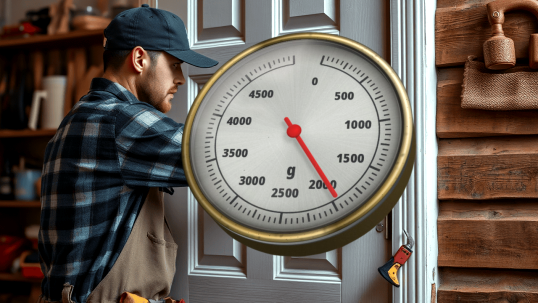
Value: **1950** g
